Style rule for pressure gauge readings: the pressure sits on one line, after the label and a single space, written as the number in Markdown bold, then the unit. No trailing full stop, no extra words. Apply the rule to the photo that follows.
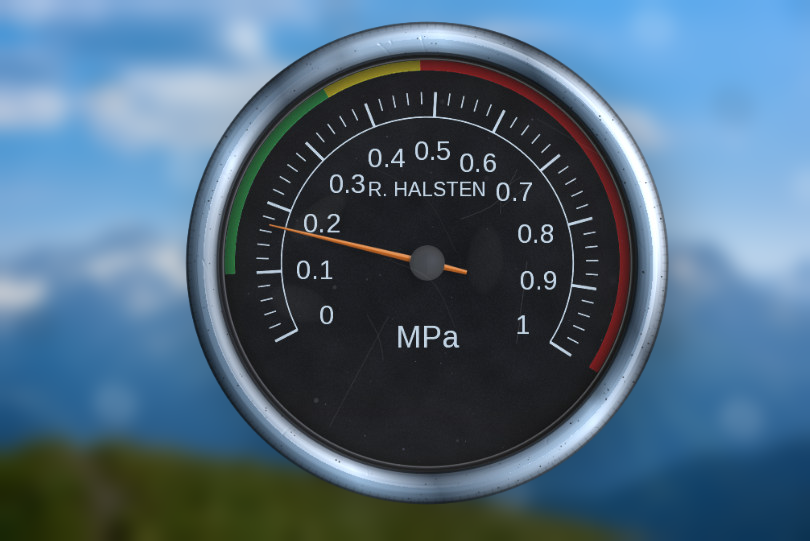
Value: **0.17** MPa
